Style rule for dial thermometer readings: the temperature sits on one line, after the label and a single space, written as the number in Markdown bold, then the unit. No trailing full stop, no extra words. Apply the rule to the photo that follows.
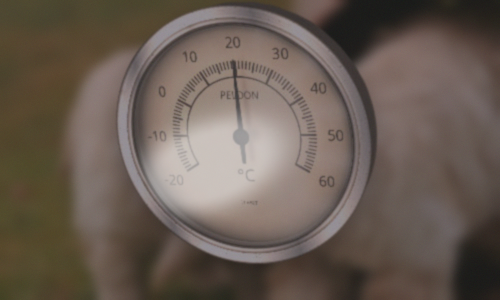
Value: **20** °C
